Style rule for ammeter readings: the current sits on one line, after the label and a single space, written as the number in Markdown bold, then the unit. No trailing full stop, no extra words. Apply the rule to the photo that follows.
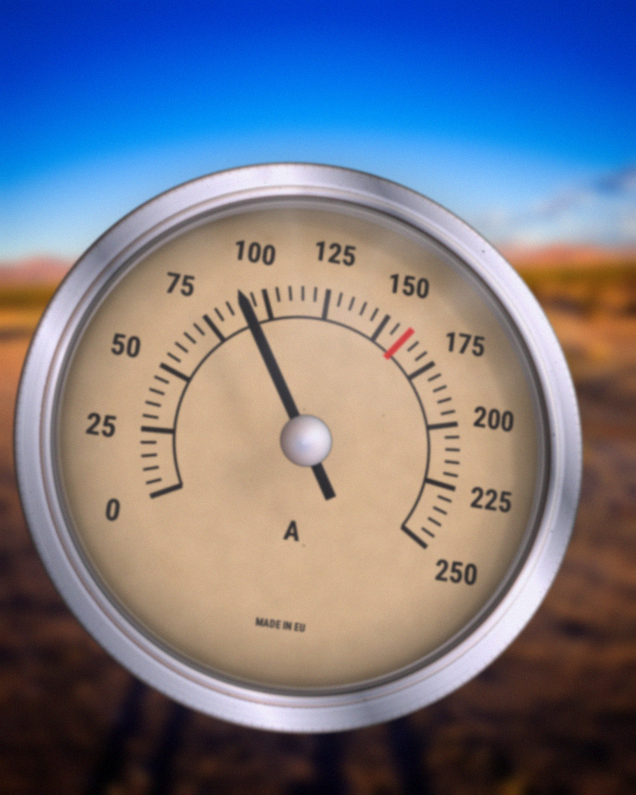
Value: **90** A
